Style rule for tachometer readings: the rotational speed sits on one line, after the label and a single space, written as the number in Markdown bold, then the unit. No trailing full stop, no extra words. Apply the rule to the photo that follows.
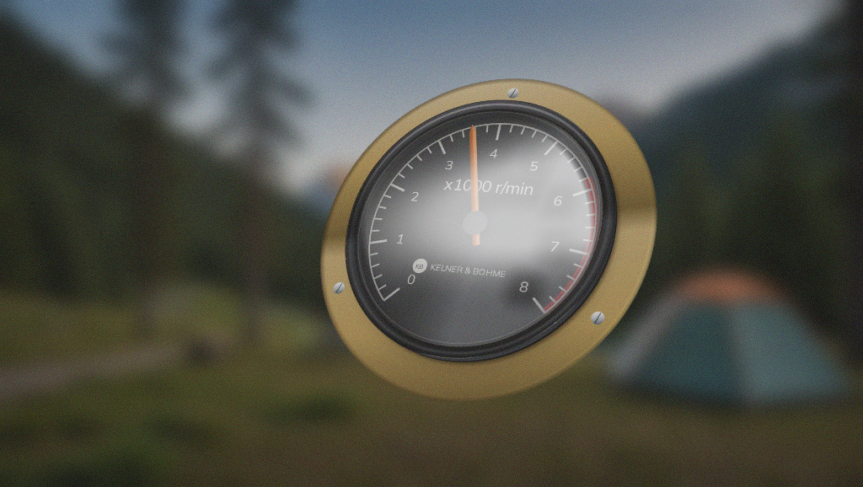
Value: **3600** rpm
